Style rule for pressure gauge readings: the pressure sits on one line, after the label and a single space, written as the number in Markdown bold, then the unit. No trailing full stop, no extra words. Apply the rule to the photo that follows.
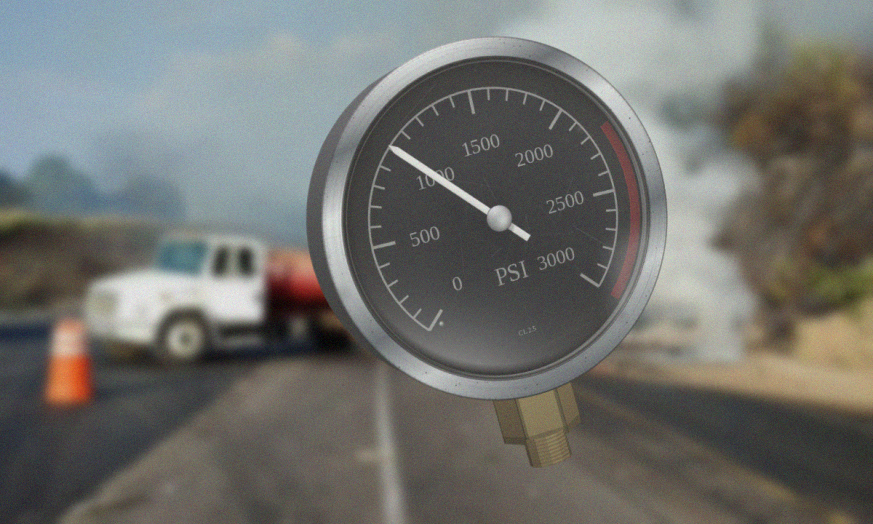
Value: **1000** psi
